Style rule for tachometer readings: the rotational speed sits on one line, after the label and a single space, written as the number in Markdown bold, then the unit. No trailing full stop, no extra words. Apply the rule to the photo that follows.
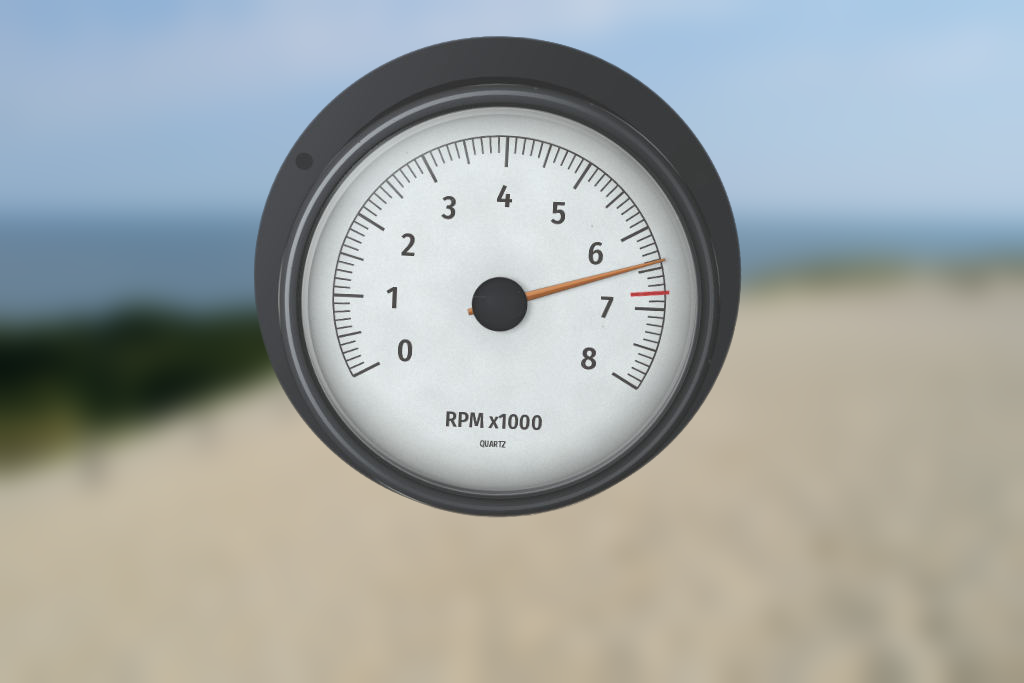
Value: **6400** rpm
